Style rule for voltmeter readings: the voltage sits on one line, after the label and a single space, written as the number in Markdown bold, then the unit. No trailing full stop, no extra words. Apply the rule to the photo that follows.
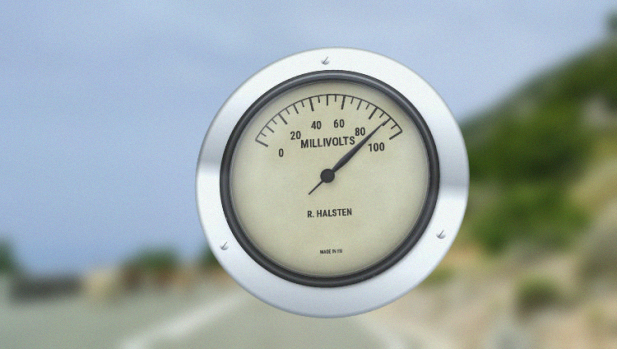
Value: **90** mV
